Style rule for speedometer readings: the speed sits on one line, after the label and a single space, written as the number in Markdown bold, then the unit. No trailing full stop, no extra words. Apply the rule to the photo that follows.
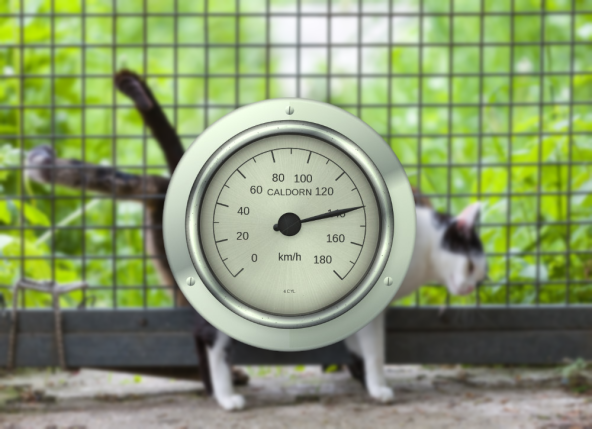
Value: **140** km/h
